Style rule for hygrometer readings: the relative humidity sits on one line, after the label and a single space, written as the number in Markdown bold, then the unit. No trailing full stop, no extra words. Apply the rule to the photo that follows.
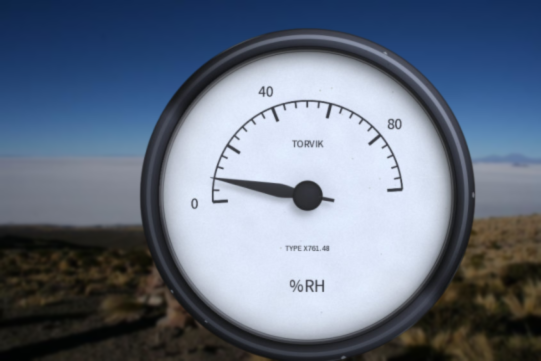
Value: **8** %
